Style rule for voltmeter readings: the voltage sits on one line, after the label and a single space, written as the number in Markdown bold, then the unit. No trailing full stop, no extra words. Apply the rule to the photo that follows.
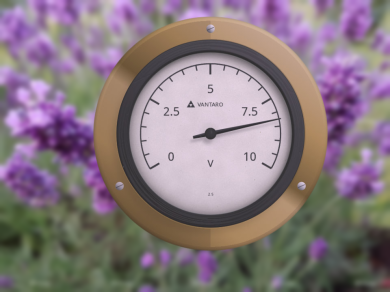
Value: **8.25** V
